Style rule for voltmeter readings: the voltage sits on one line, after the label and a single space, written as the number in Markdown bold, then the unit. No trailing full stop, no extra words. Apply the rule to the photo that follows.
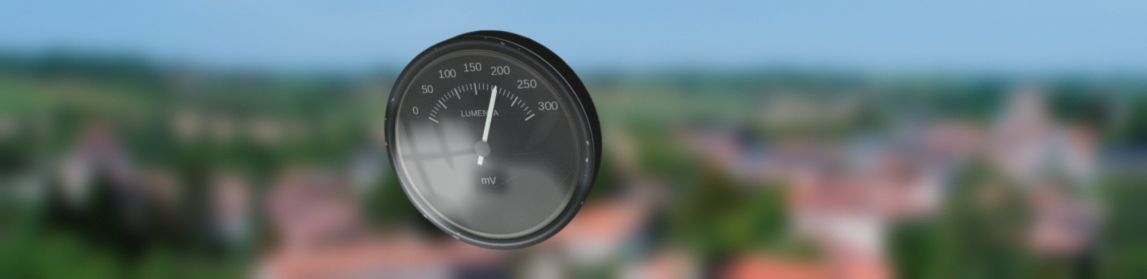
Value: **200** mV
